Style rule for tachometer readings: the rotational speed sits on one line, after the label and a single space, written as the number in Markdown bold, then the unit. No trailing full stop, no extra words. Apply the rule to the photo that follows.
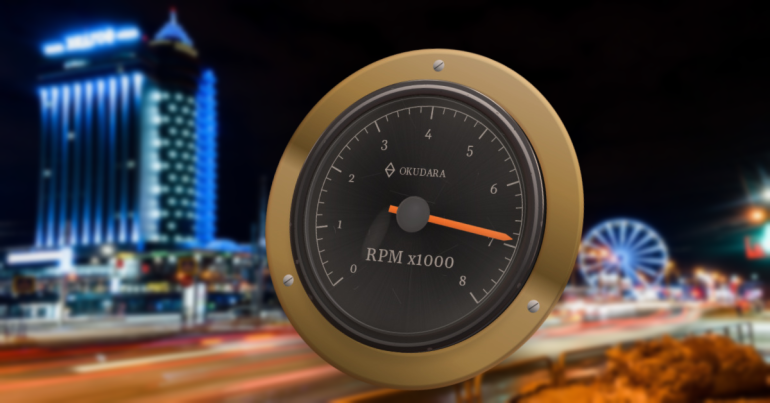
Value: **6900** rpm
